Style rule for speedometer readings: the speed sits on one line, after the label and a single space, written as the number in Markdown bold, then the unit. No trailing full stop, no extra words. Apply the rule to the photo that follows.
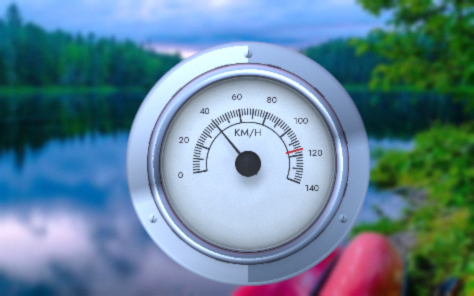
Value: **40** km/h
